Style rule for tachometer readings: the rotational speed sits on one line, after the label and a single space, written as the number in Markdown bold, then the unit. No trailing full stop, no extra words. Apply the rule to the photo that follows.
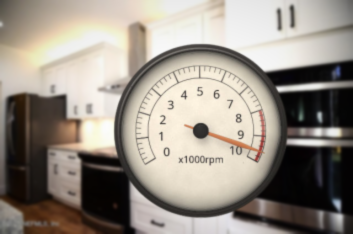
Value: **9600** rpm
